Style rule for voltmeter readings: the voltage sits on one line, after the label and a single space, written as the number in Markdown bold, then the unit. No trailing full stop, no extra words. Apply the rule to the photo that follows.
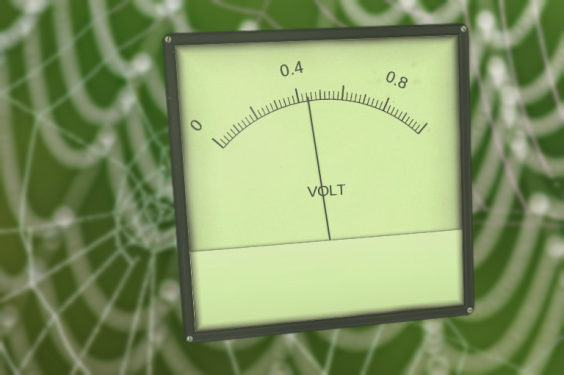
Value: **0.44** V
